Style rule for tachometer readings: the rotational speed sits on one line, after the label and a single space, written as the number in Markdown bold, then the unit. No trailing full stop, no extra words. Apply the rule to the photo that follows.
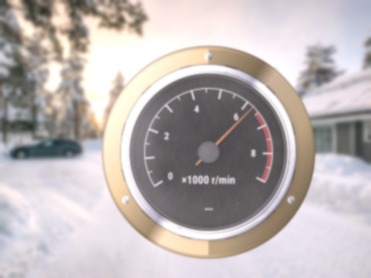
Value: **6250** rpm
